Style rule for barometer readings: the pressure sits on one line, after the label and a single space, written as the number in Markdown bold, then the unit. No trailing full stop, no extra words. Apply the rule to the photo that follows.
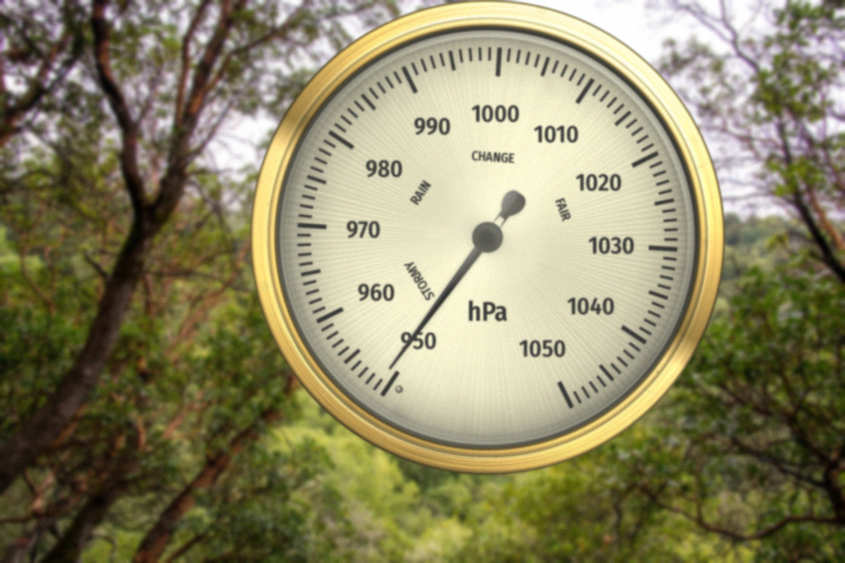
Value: **951** hPa
